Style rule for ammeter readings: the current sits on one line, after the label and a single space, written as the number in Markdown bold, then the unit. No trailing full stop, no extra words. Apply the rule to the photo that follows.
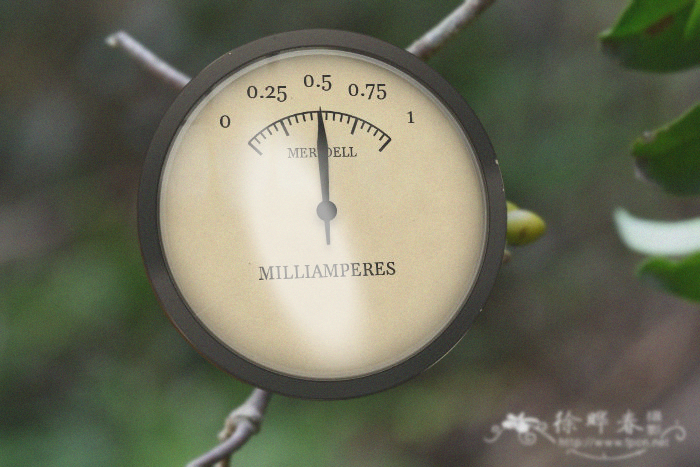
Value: **0.5** mA
